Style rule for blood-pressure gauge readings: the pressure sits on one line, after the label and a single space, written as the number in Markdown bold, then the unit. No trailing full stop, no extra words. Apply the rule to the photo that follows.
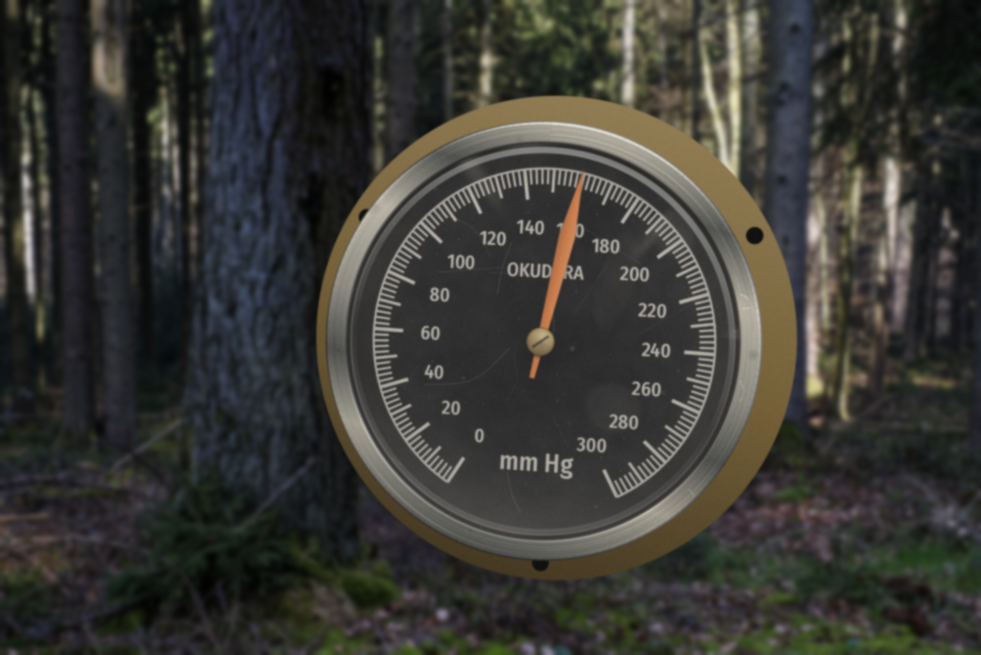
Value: **160** mmHg
